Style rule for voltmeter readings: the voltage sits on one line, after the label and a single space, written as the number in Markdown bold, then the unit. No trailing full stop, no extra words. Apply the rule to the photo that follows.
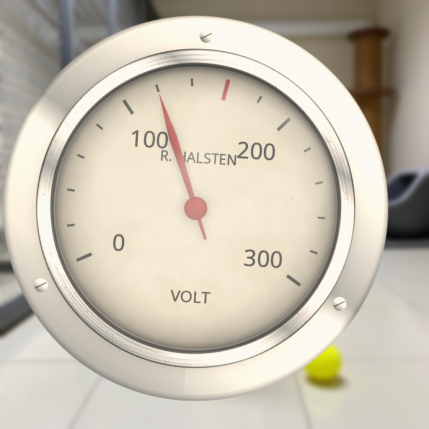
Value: **120** V
